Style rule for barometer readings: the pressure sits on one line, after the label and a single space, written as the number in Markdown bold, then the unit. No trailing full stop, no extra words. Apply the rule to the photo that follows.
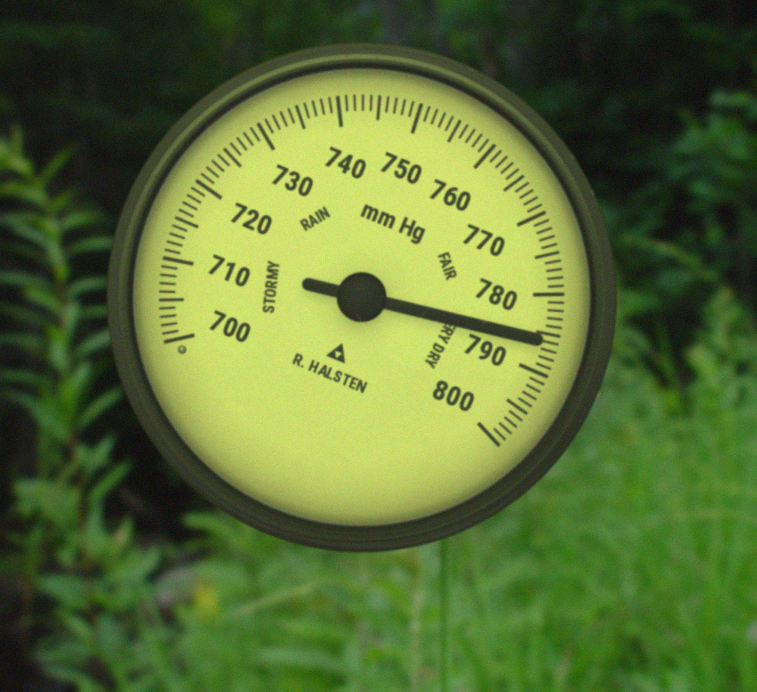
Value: **786** mmHg
